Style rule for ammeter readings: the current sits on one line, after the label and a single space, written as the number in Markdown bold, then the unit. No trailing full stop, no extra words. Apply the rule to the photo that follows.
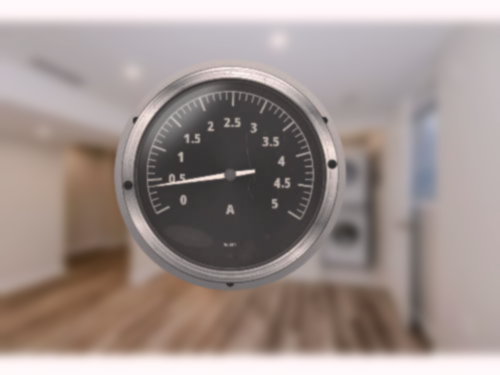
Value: **0.4** A
